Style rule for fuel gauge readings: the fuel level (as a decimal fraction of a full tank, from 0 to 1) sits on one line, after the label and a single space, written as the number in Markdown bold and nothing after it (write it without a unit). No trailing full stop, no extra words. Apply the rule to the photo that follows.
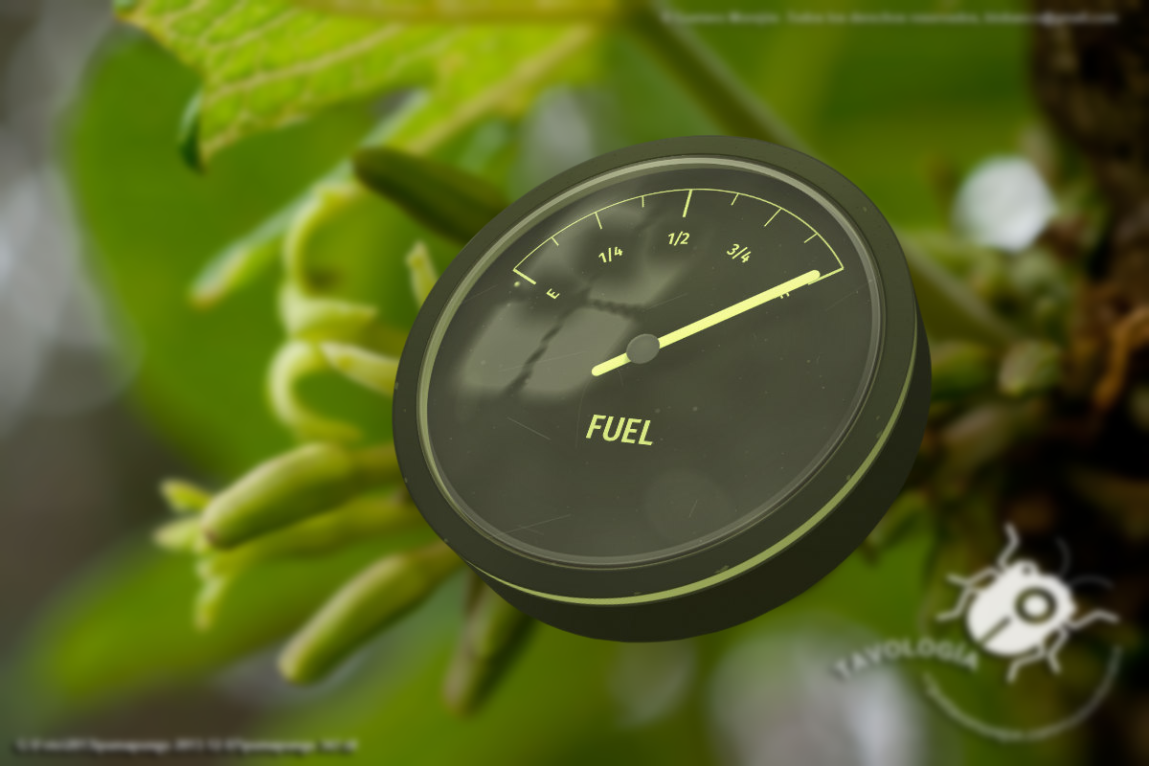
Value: **1**
